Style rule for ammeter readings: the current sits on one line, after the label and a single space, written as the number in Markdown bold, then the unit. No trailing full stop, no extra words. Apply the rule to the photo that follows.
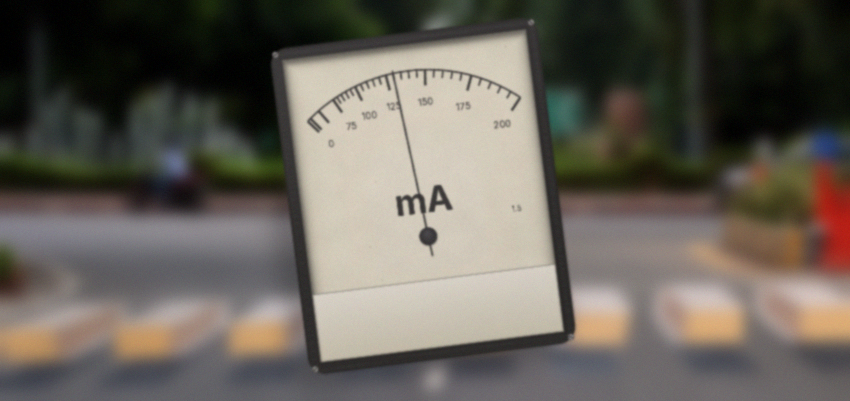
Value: **130** mA
